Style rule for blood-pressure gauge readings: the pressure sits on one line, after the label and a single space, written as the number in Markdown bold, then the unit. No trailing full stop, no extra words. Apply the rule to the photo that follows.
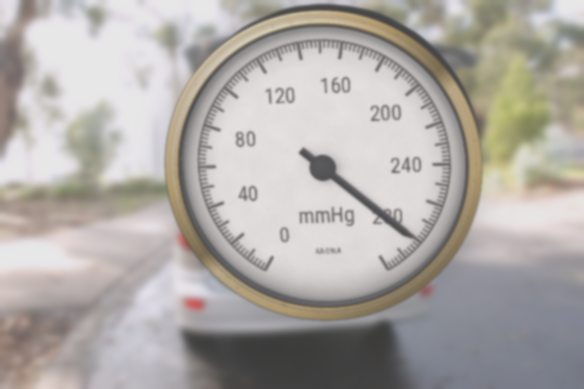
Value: **280** mmHg
